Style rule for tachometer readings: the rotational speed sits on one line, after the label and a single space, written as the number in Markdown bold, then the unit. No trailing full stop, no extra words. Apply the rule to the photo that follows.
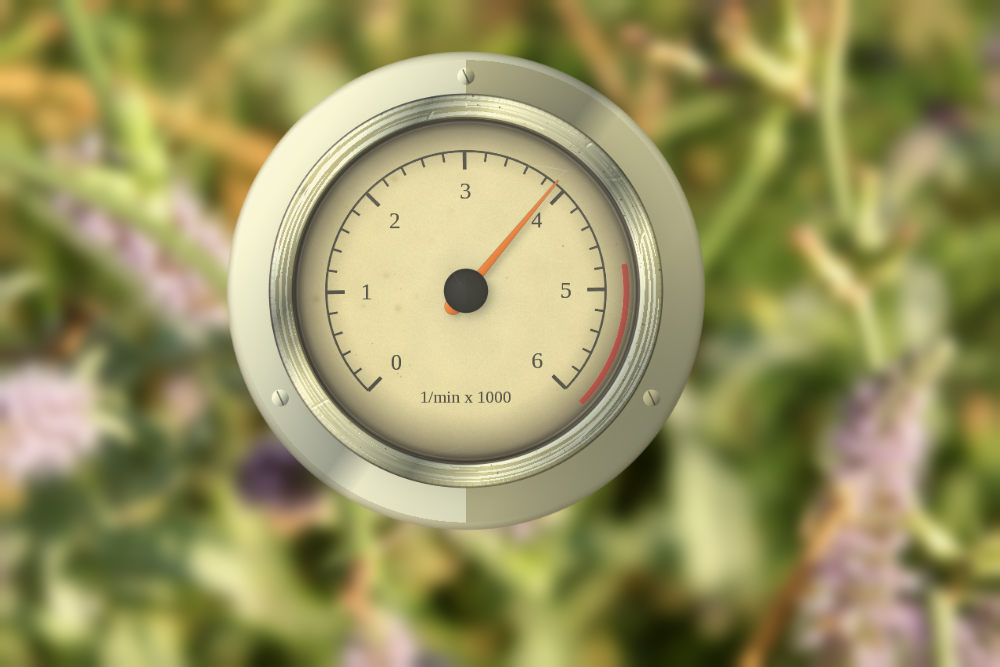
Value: **3900** rpm
